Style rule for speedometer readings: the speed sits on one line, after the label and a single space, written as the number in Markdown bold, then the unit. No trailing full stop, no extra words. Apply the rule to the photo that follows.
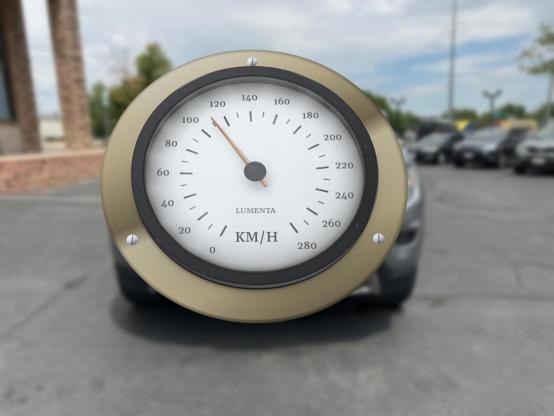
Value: **110** km/h
